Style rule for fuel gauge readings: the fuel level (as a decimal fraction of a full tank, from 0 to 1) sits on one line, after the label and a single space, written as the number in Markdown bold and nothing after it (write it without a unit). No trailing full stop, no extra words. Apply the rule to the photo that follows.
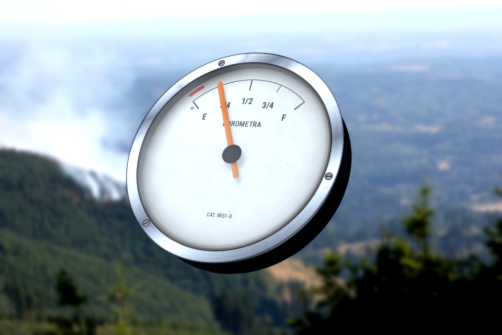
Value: **0.25**
